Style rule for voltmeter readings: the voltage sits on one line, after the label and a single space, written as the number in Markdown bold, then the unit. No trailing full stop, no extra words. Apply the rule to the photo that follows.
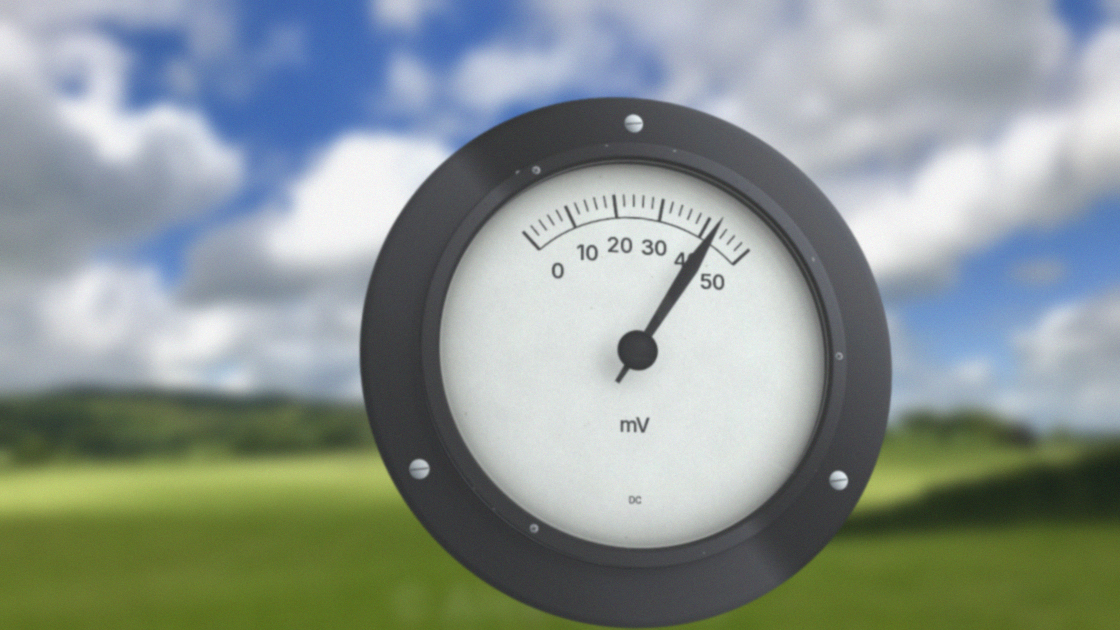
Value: **42** mV
